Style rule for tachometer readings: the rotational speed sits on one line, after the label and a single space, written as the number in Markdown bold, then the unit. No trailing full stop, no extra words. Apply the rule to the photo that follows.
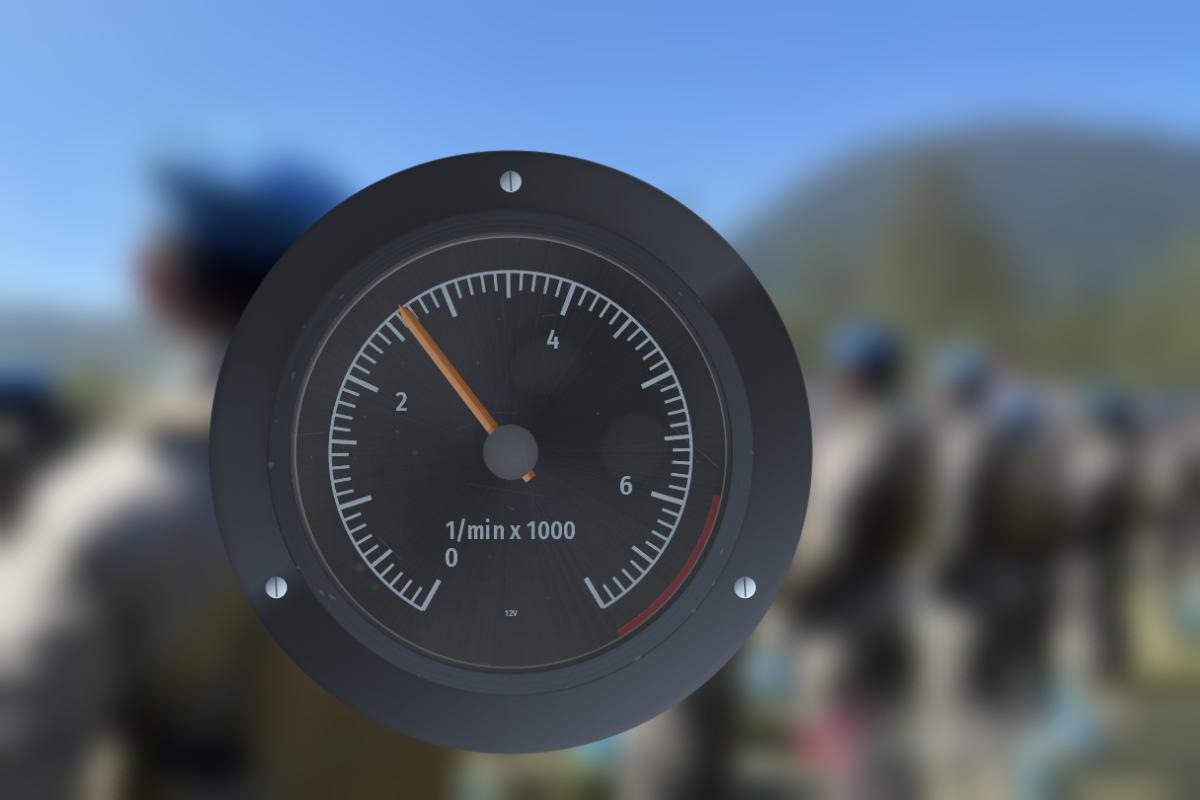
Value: **2650** rpm
